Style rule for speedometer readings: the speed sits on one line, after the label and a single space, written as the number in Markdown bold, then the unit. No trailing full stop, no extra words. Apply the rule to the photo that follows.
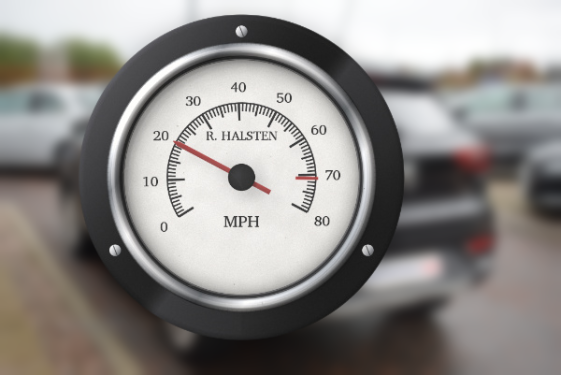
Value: **20** mph
